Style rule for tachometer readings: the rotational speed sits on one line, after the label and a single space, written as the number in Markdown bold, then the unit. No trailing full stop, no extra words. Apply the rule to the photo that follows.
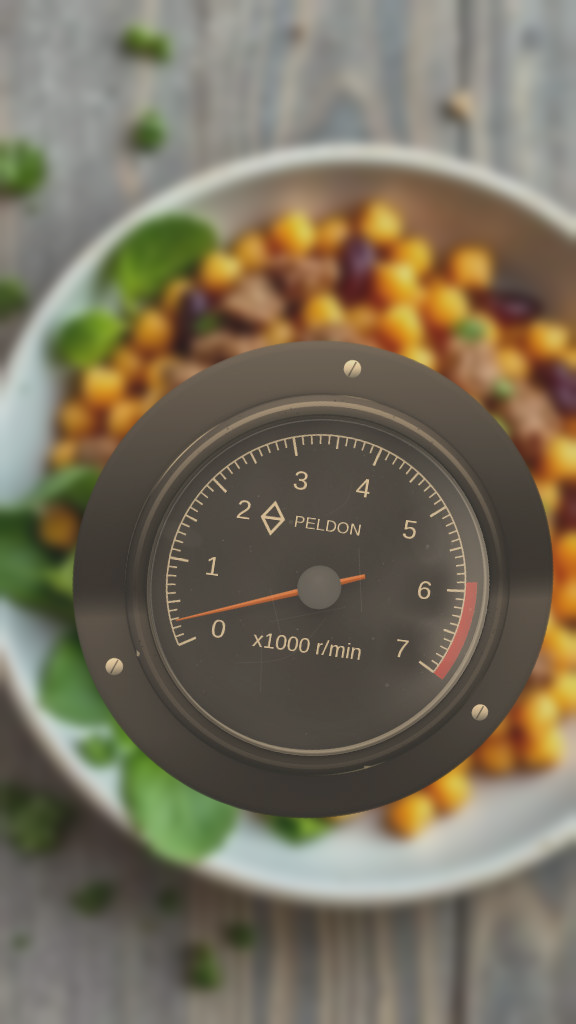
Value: **300** rpm
